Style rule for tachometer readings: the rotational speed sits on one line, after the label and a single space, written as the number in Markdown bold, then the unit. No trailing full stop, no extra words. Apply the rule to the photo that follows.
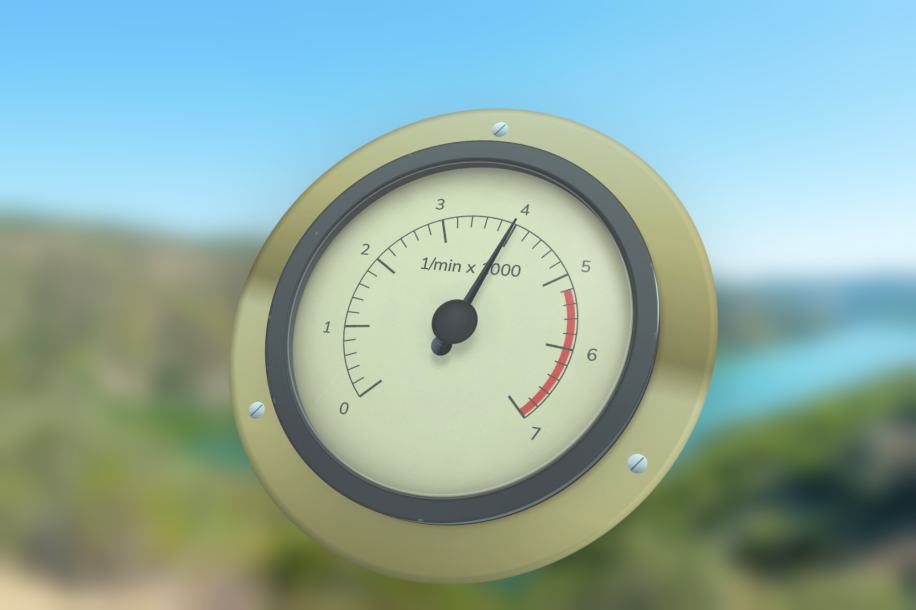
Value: **4000** rpm
